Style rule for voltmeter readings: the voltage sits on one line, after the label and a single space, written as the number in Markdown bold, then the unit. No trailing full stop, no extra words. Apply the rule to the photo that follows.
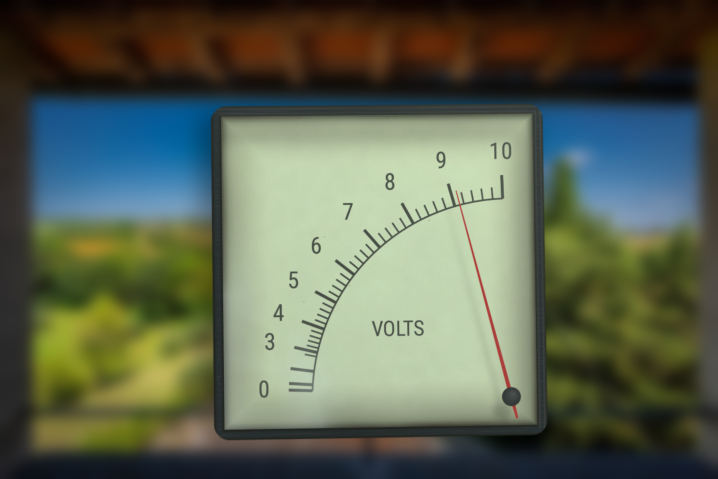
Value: **9.1** V
